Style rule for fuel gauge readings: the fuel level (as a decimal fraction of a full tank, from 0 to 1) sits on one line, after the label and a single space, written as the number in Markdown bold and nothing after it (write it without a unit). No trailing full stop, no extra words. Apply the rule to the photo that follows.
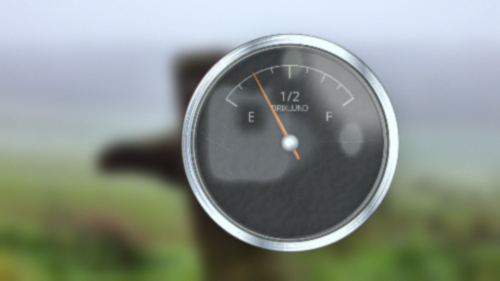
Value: **0.25**
